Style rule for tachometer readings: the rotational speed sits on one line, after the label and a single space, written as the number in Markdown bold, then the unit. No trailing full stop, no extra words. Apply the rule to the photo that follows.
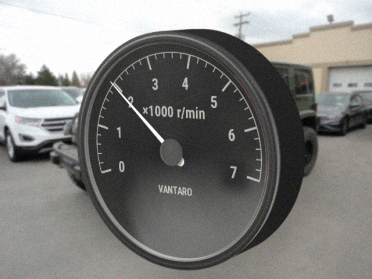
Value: **2000** rpm
